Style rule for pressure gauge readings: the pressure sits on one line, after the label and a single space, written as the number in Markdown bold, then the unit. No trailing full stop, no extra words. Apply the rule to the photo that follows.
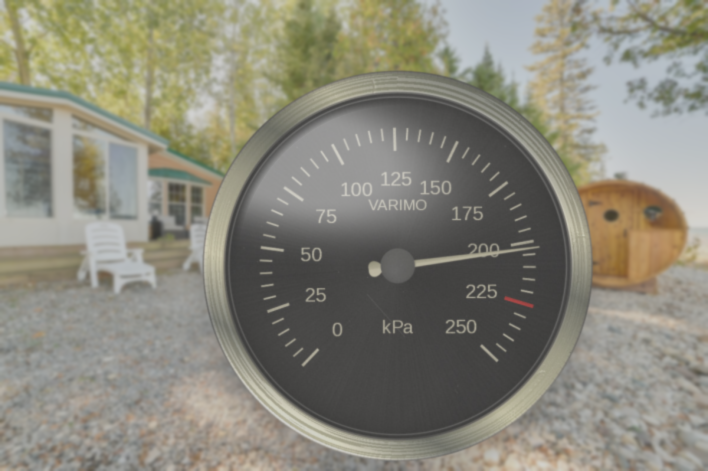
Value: **202.5** kPa
